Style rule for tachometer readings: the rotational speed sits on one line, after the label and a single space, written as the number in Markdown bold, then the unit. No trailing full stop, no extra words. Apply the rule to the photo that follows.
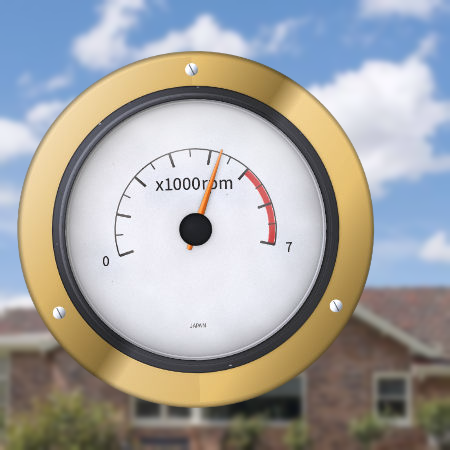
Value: **4250** rpm
